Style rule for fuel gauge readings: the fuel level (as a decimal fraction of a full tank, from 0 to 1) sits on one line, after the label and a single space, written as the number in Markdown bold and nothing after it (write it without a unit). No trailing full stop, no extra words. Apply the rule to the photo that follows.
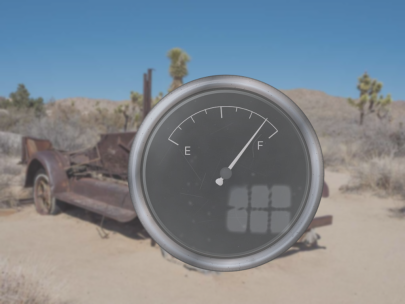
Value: **0.875**
